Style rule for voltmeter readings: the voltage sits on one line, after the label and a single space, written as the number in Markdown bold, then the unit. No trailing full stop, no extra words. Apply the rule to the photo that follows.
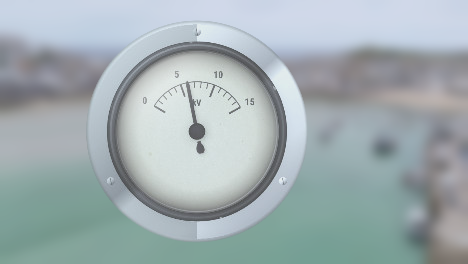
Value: **6** kV
